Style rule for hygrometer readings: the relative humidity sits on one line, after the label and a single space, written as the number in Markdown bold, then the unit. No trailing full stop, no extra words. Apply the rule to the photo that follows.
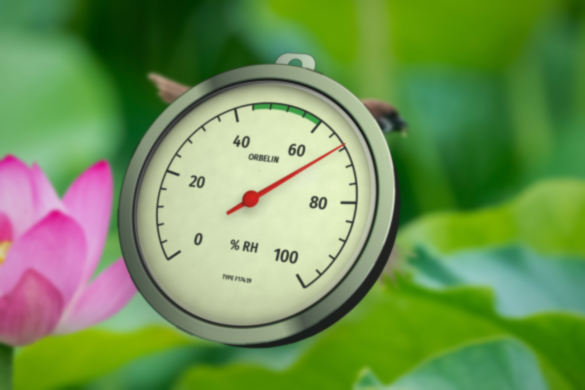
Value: **68** %
